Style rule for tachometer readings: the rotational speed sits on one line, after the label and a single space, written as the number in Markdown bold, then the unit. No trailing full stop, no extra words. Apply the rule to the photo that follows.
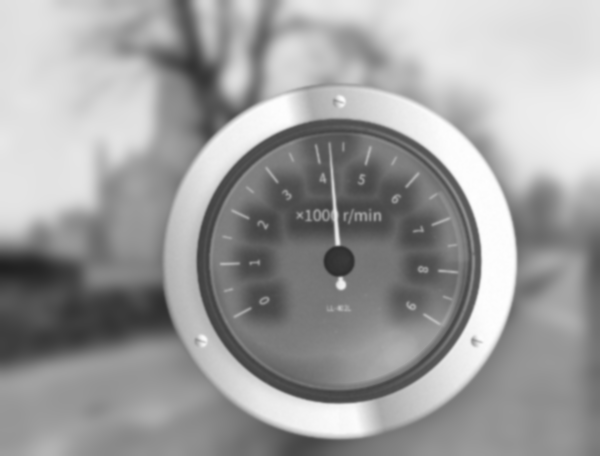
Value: **4250** rpm
